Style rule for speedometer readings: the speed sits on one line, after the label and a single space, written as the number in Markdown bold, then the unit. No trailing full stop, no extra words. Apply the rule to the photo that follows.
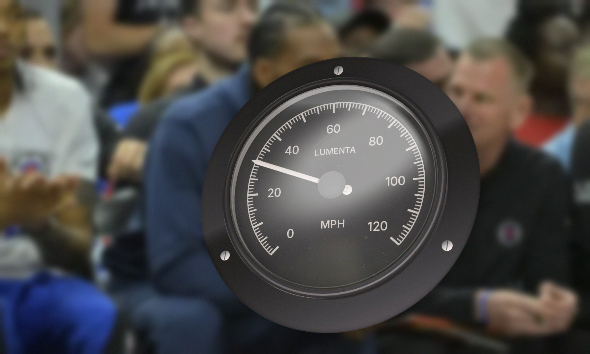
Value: **30** mph
